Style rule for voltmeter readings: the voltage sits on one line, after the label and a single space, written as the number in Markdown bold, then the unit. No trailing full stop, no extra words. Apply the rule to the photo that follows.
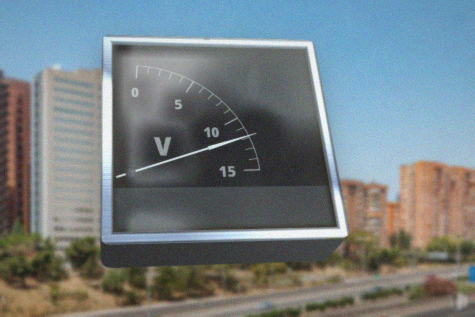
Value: **12** V
